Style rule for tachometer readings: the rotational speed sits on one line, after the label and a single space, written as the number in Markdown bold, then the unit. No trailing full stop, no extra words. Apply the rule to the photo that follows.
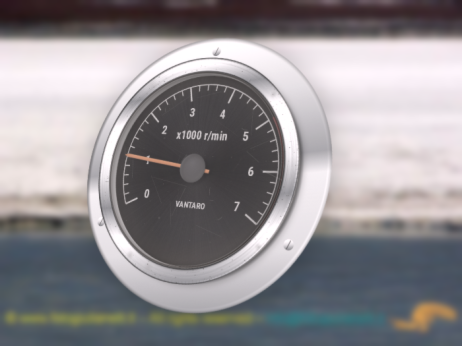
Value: **1000** rpm
